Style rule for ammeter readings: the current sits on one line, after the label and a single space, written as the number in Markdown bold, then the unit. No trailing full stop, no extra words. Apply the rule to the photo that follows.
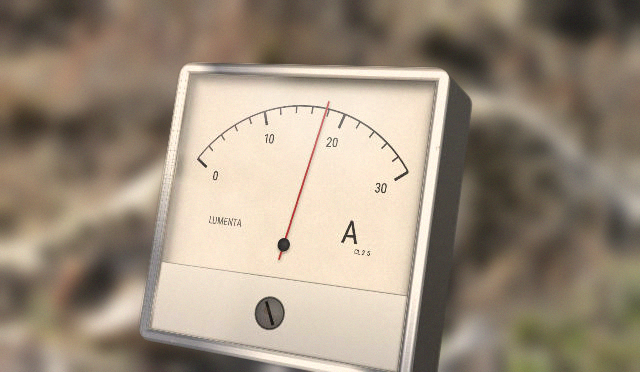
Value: **18** A
